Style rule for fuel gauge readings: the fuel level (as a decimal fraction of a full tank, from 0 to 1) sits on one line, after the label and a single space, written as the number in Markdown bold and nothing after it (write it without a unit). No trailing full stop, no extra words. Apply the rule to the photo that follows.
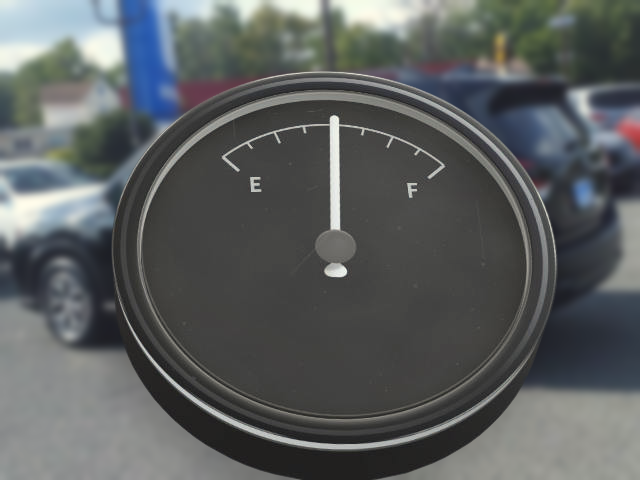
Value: **0.5**
